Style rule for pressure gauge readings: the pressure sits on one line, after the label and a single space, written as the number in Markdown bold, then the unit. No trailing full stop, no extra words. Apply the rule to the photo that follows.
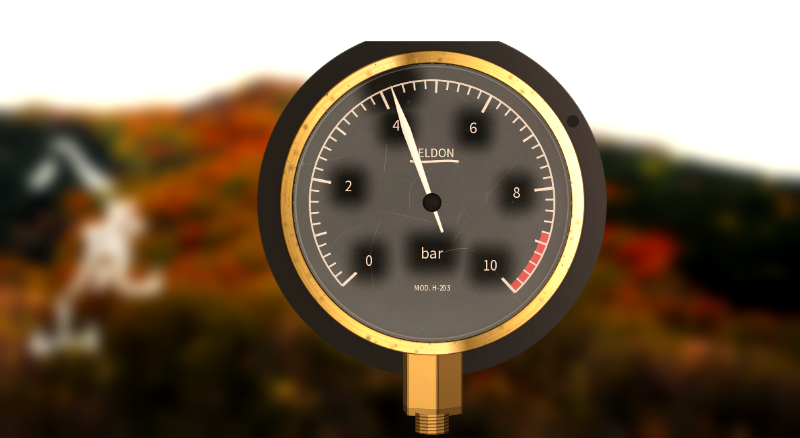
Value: **4.2** bar
